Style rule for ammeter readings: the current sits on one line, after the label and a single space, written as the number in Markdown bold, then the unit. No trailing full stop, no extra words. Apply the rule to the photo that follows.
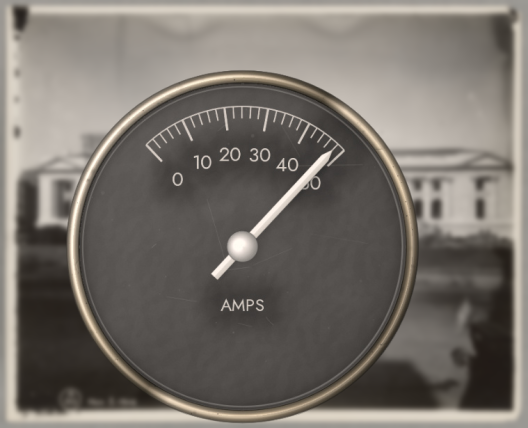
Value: **48** A
